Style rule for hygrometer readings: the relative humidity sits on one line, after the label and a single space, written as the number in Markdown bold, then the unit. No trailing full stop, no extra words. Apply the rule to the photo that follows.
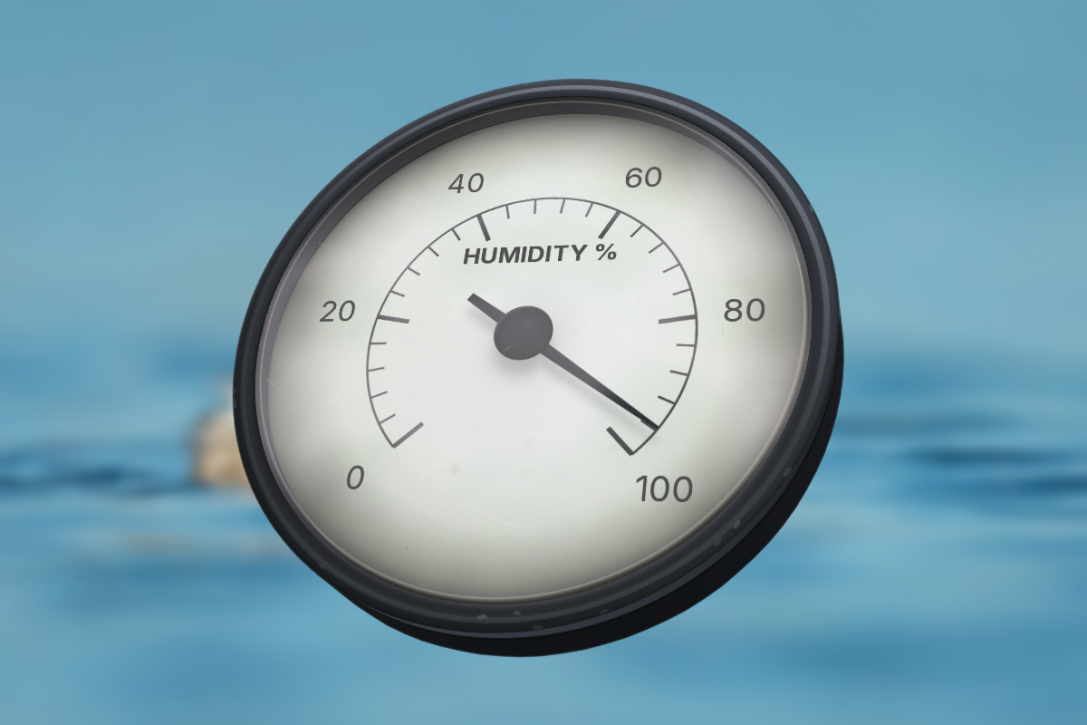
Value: **96** %
